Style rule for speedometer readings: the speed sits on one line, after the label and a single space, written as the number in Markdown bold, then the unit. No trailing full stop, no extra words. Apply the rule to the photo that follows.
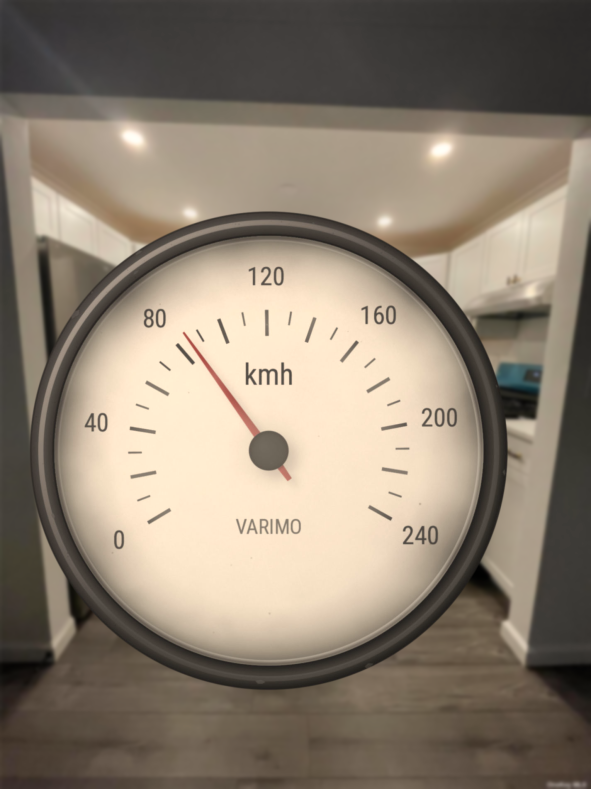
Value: **85** km/h
